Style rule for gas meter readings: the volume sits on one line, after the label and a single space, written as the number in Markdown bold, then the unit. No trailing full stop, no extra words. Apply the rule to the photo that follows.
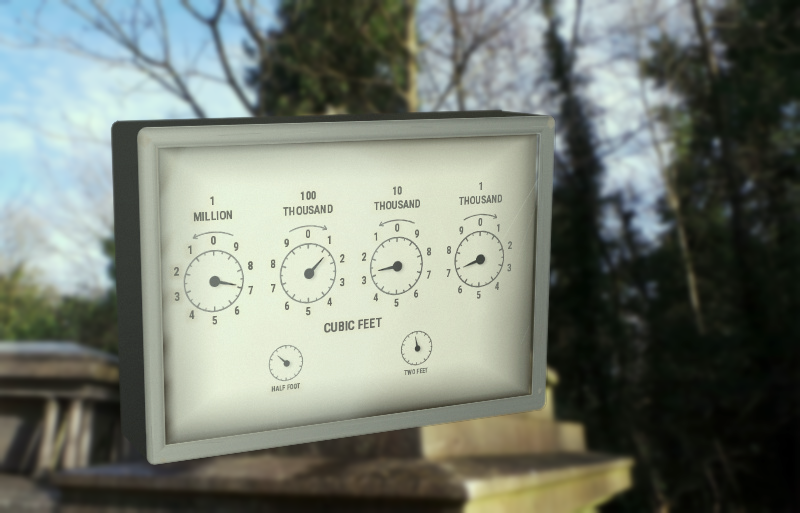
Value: **712700** ft³
